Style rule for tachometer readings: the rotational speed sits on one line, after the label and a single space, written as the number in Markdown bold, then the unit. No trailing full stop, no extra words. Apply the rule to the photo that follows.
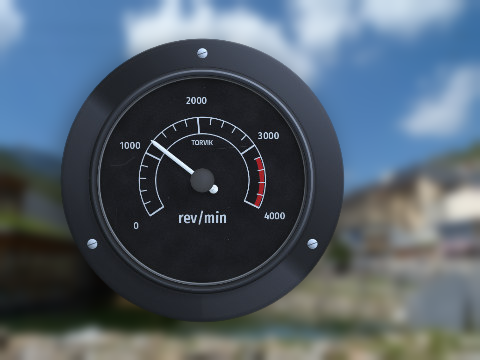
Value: **1200** rpm
